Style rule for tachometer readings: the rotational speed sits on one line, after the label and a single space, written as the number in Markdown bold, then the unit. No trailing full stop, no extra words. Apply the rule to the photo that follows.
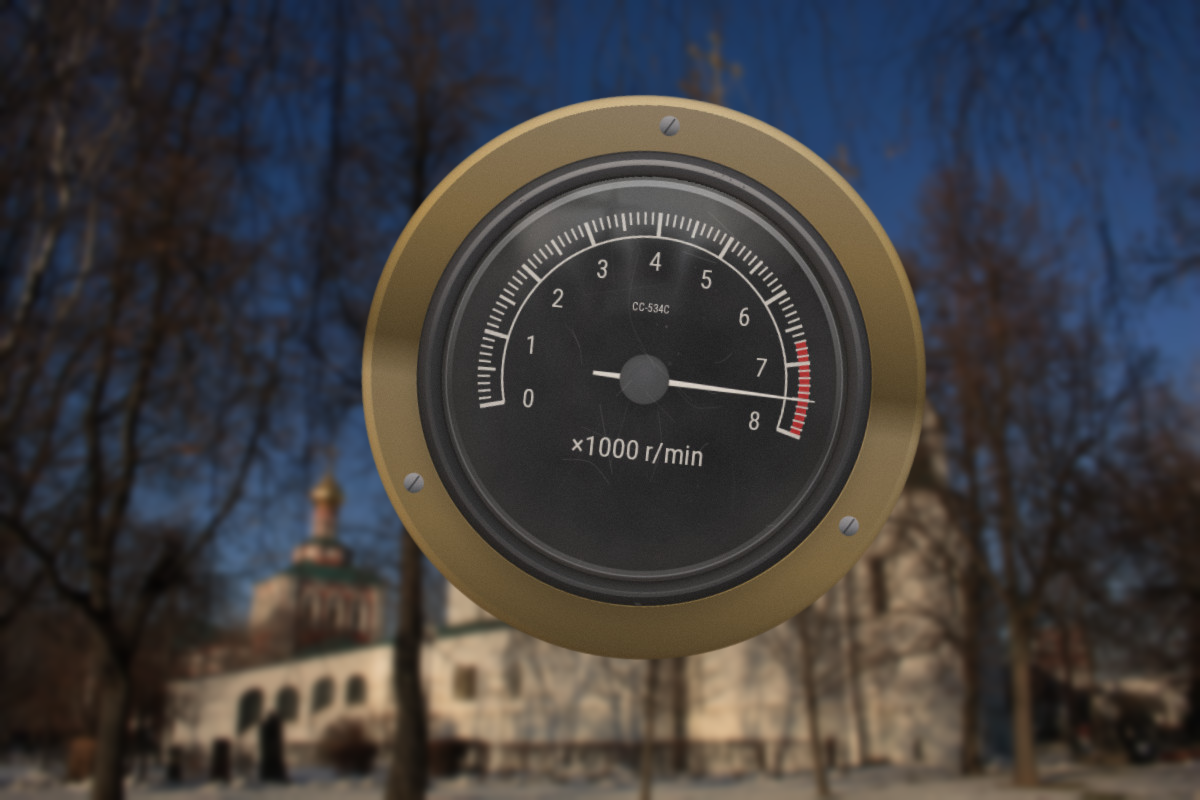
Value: **7500** rpm
